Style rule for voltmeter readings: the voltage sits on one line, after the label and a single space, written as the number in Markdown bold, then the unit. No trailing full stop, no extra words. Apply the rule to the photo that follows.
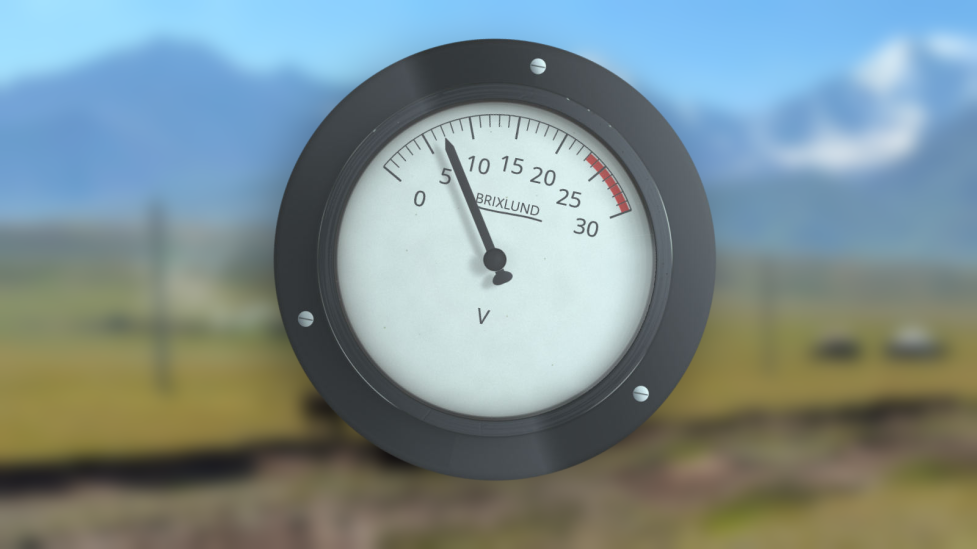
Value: **7** V
